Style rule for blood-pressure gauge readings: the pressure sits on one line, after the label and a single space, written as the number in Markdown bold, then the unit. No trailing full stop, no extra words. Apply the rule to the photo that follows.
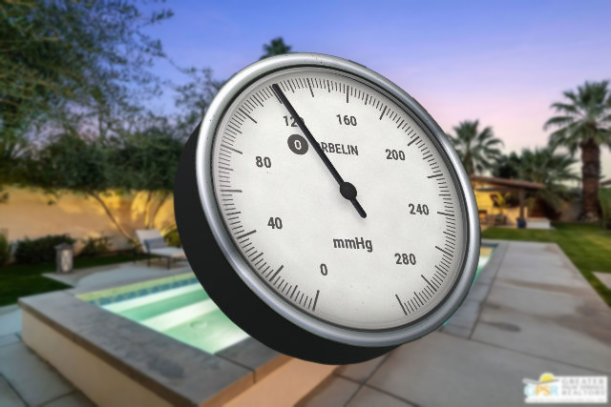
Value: **120** mmHg
